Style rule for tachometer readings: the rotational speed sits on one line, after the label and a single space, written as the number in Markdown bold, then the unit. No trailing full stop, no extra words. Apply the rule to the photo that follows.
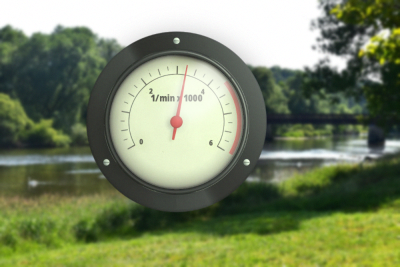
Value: **3250** rpm
